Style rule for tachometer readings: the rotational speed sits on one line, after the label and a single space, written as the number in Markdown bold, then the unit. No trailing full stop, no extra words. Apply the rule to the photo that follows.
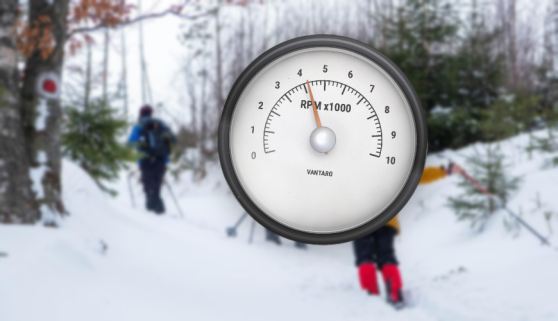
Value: **4200** rpm
